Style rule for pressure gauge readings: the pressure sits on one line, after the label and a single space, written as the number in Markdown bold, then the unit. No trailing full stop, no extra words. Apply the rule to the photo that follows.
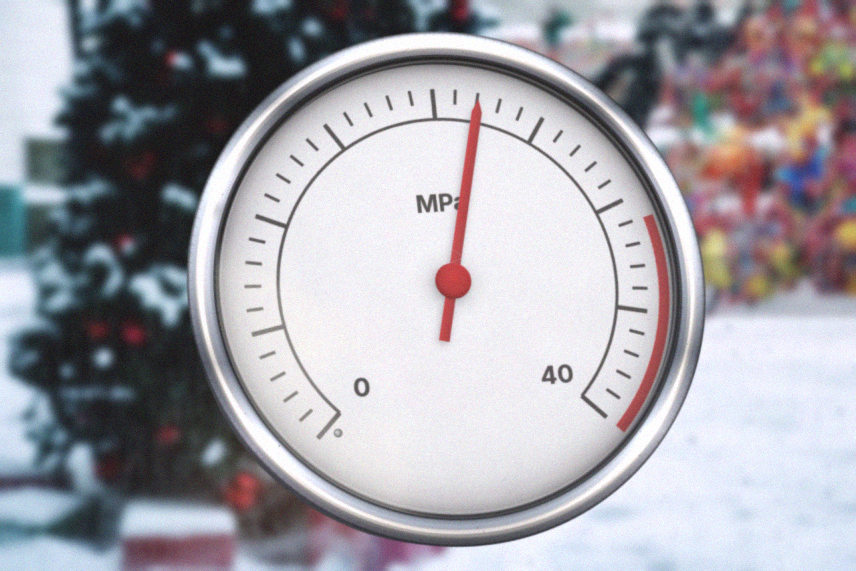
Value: **22** MPa
